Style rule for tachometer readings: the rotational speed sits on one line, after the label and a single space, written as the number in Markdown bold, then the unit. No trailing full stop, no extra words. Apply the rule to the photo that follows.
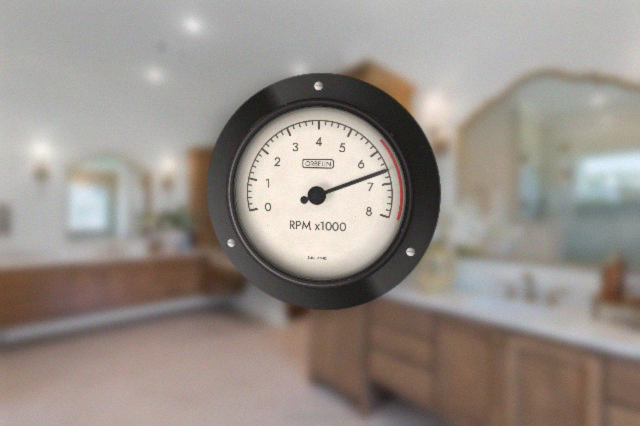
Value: **6600** rpm
